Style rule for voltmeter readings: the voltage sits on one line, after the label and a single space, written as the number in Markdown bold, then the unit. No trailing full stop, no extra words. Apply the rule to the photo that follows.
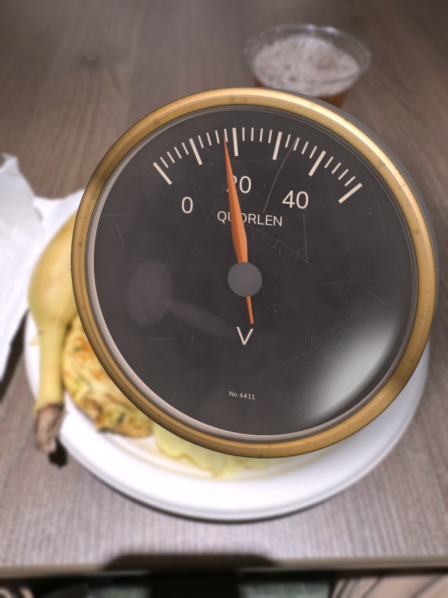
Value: **18** V
